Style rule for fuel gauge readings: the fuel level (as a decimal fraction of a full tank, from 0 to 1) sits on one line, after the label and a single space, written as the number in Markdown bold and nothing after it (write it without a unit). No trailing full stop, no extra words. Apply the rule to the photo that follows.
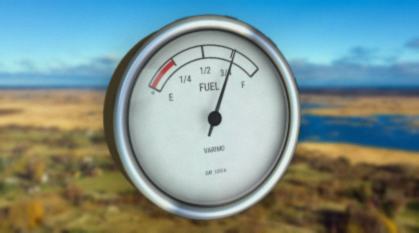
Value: **0.75**
